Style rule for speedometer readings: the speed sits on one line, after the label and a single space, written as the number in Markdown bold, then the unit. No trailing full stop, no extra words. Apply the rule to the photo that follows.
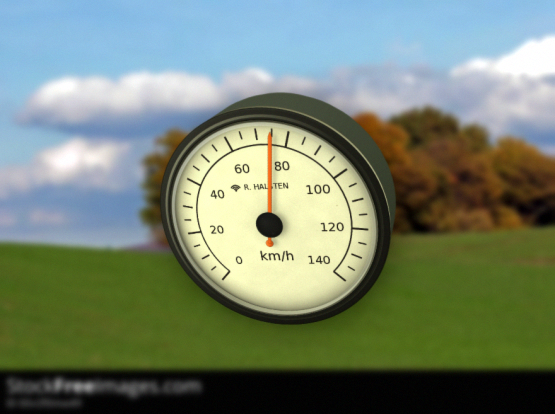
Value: **75** km/h
